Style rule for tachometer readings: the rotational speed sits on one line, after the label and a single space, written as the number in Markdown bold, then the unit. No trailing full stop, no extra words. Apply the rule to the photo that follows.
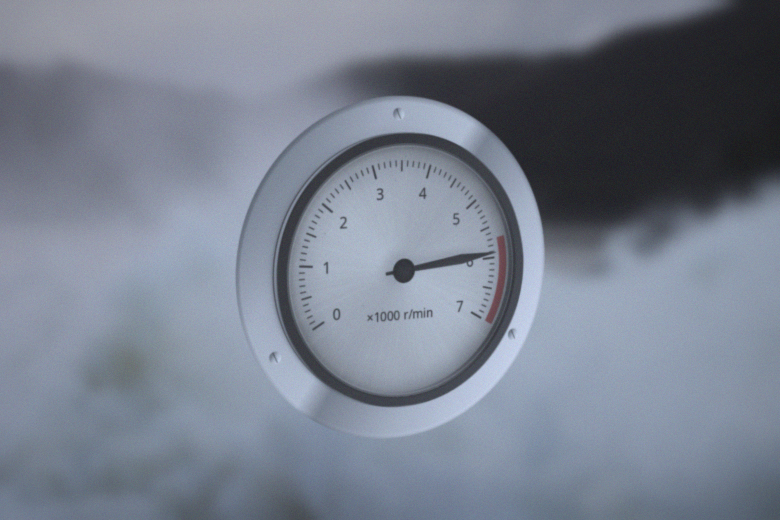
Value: **5900** rpm
